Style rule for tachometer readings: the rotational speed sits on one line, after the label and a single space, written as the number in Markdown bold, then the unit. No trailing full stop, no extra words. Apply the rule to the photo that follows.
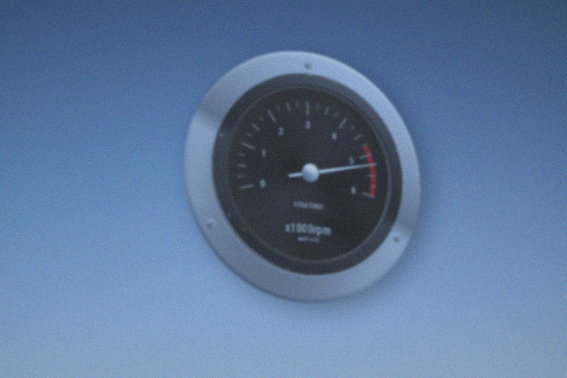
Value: **5250** rpm
